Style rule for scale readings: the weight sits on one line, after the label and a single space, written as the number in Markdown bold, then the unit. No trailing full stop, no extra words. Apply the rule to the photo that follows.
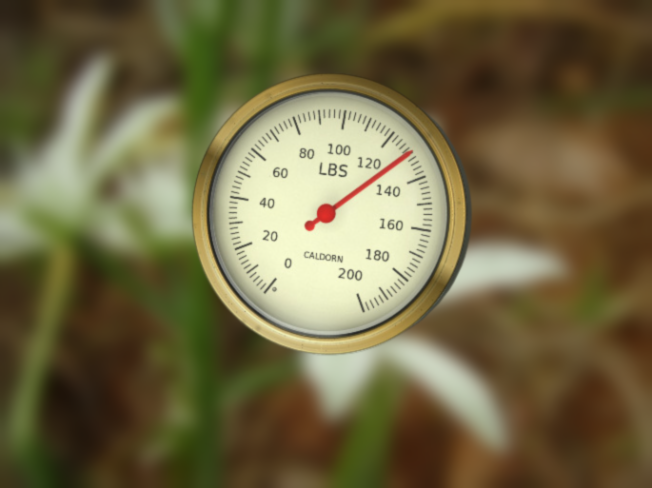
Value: **130** lb
